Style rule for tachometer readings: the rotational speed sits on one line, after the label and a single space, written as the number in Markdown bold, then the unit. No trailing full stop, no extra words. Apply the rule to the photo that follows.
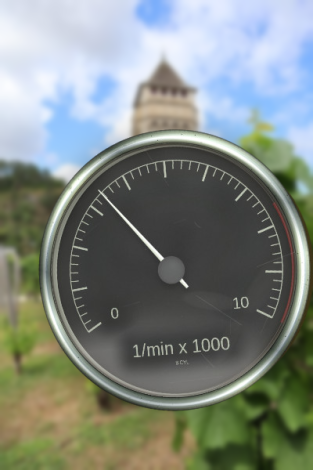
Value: **3400** rpm
